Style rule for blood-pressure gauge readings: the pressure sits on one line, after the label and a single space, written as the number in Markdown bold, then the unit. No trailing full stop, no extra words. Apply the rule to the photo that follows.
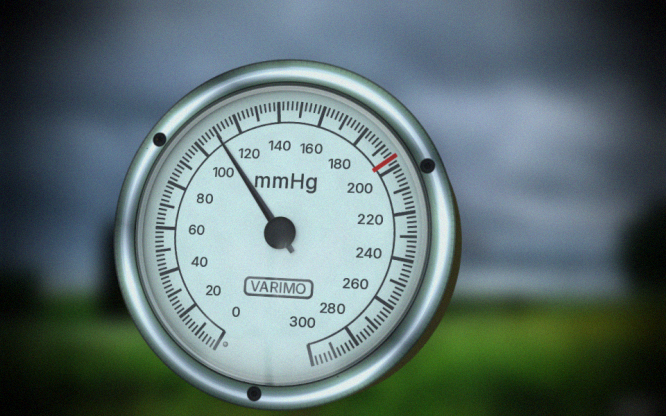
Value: **110** mmHg
